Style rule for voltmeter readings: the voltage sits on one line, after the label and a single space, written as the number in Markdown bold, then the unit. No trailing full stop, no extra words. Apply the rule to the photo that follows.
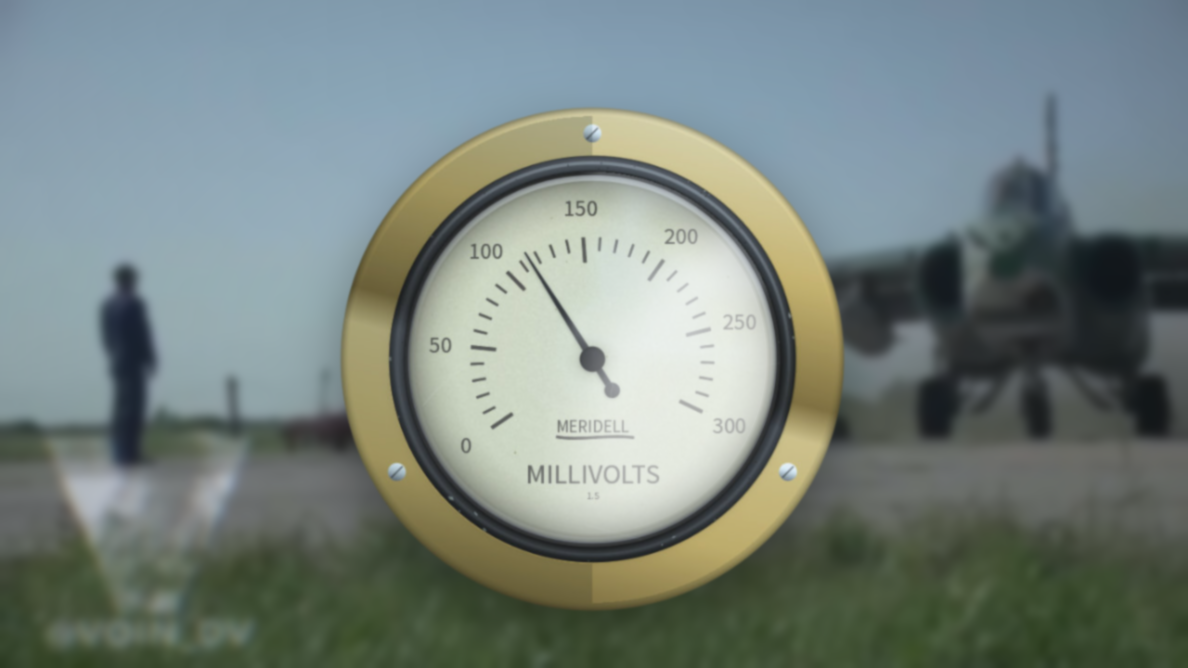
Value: **115** mV
